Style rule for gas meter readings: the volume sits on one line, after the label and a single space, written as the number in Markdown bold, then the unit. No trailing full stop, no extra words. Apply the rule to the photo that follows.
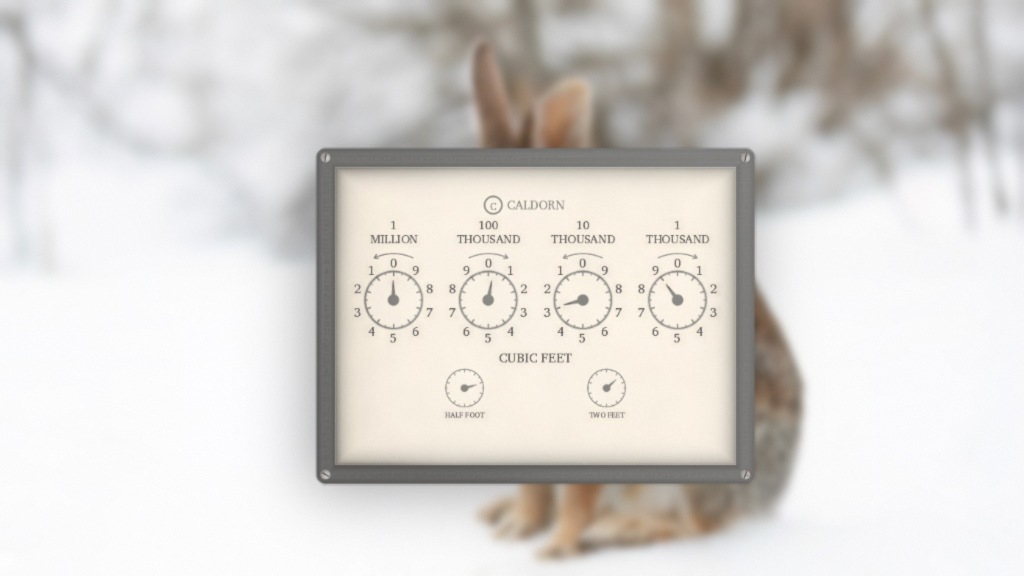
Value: **2900** ft³
